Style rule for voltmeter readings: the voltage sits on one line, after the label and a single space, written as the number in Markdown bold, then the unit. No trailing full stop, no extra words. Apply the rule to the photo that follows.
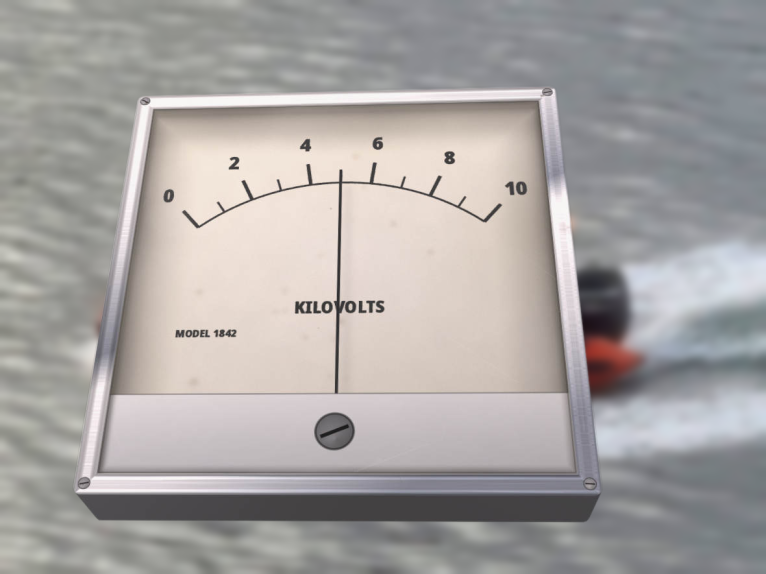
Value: **5** kV
